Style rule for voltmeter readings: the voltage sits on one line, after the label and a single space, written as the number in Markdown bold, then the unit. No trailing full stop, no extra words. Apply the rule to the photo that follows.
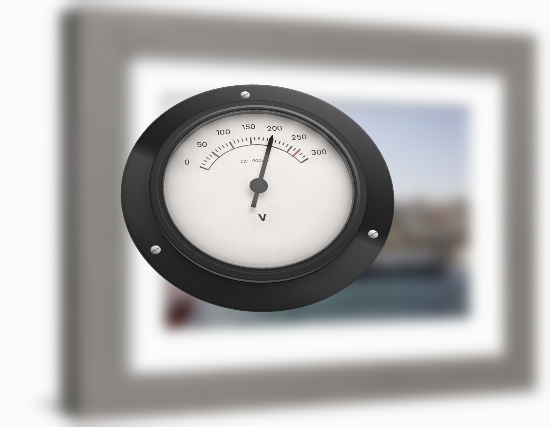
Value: **200** V
